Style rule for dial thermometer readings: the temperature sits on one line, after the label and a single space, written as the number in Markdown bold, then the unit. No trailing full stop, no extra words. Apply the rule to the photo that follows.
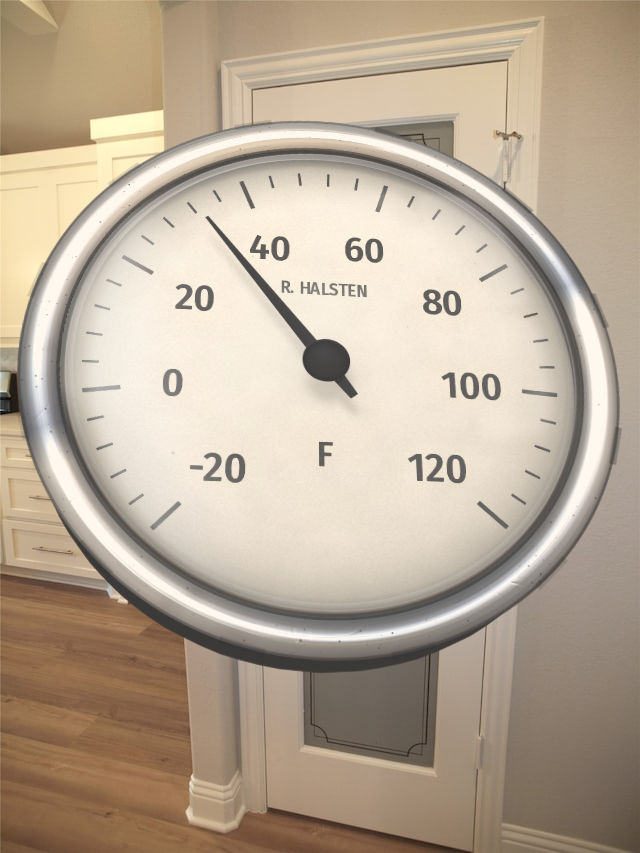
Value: **32** °F
